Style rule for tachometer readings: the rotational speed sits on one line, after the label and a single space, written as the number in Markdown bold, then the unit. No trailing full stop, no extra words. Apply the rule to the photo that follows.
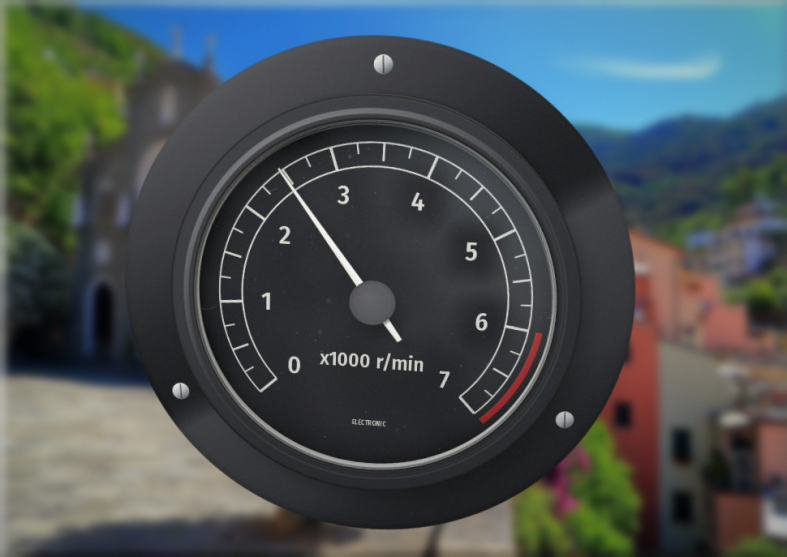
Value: **2500** rpm
